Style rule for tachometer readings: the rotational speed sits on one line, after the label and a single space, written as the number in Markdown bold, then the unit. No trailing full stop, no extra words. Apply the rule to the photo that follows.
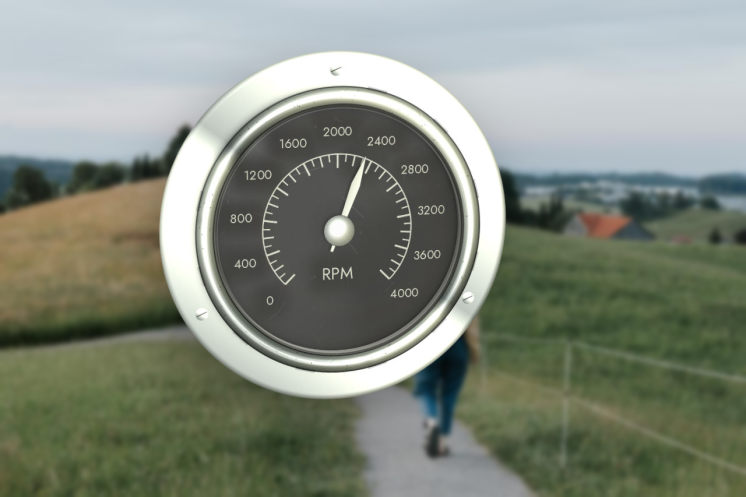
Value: **2300** rpm
